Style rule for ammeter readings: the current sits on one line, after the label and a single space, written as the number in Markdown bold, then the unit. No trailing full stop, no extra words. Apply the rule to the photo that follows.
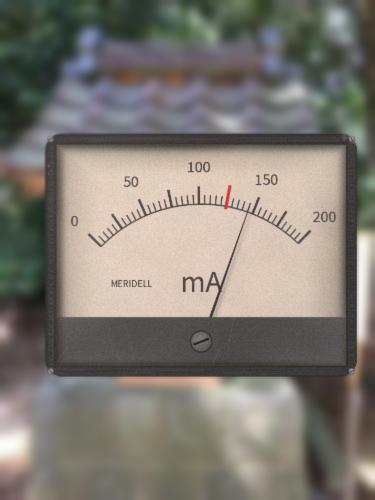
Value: **145** mA
